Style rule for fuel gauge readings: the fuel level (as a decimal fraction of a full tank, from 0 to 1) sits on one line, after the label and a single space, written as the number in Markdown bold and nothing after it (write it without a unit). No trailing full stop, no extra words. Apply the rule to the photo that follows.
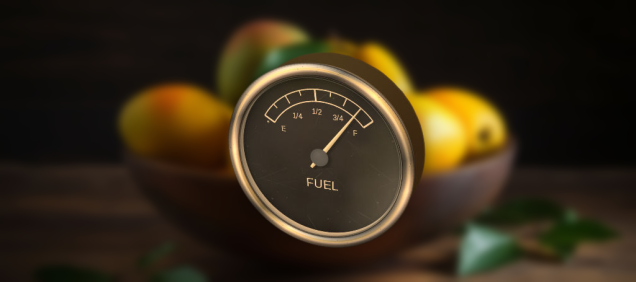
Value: **0.875**
